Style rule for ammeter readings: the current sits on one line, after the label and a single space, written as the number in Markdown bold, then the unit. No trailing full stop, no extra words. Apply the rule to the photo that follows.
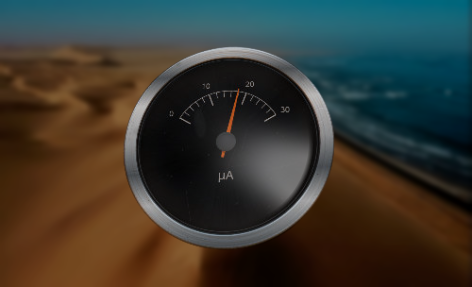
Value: **18** µA
